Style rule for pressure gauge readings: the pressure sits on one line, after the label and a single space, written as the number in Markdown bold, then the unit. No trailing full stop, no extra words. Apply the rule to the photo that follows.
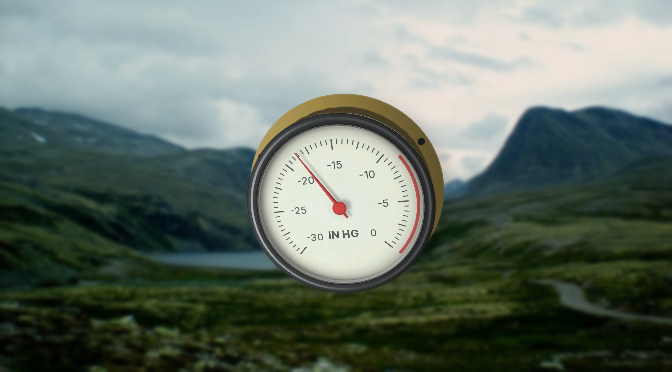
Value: **-18.5** inHg
